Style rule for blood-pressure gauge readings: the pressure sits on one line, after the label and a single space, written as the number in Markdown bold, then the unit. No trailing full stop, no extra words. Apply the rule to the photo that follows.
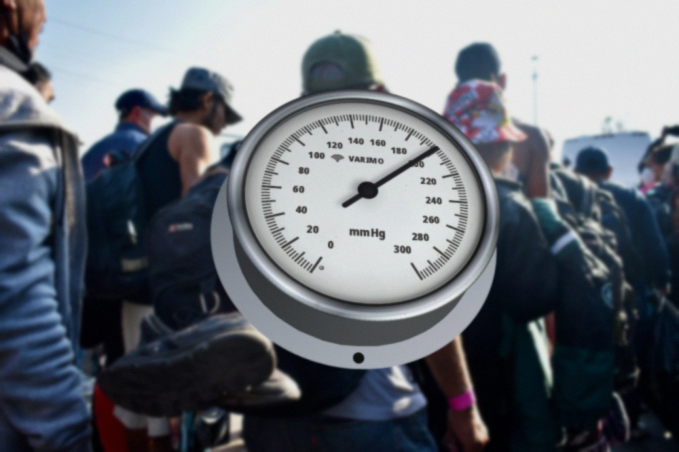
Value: **200** mmHg
